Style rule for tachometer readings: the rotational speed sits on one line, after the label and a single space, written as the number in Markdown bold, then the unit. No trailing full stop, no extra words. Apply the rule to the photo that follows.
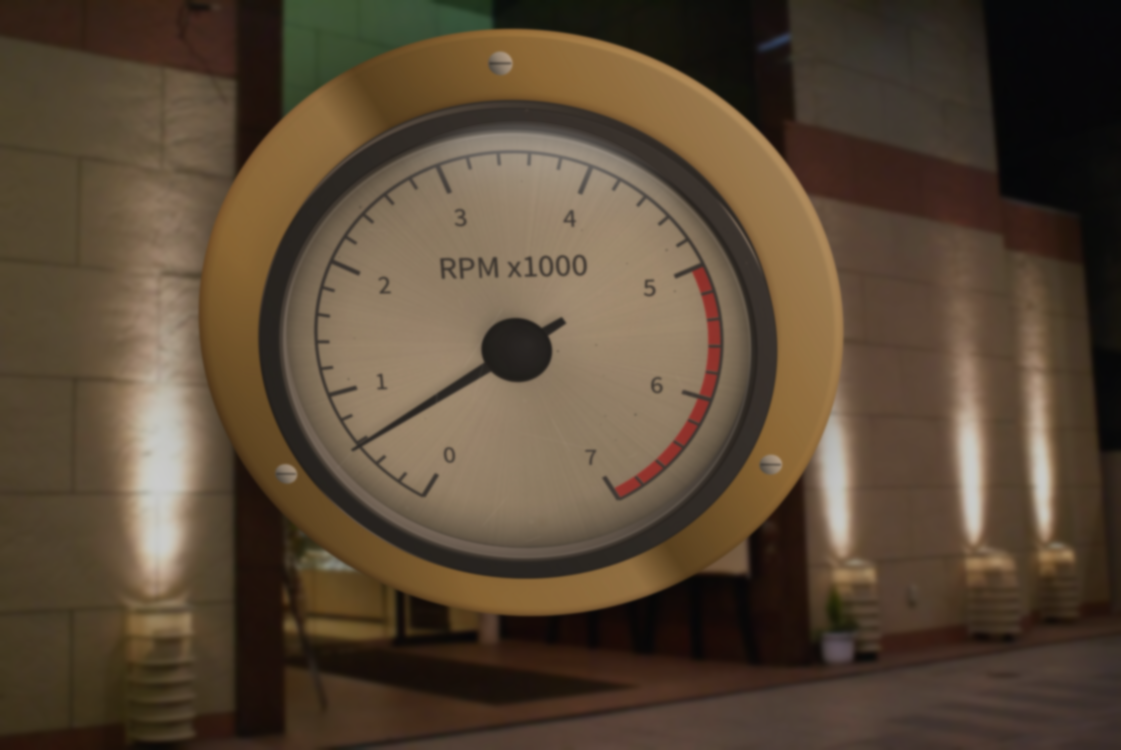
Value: **600** rpm
